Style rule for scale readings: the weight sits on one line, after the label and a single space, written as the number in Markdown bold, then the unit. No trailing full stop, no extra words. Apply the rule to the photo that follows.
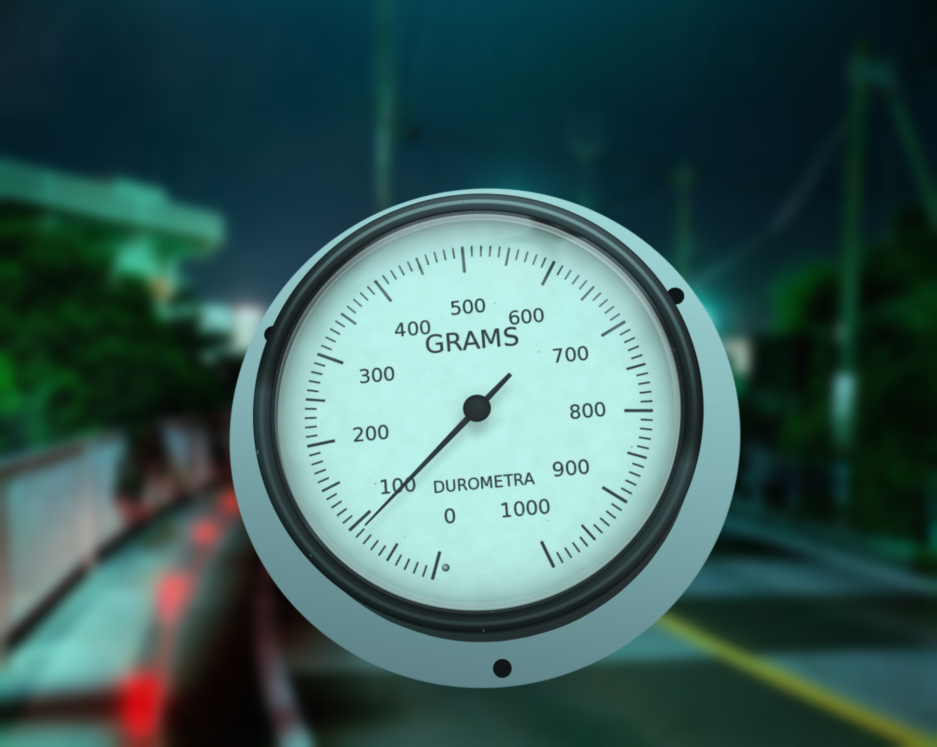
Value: **90** g
